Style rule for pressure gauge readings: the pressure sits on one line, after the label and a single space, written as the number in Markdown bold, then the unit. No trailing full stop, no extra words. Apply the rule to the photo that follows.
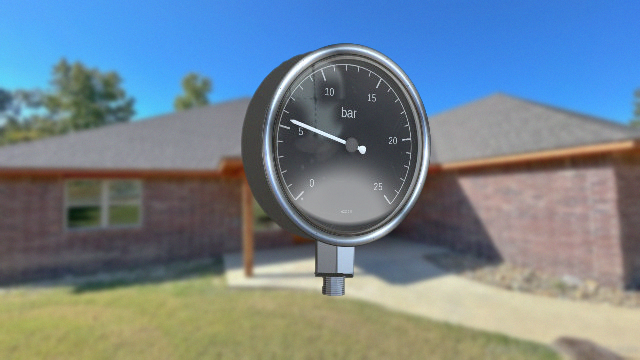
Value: **5.5** bar
